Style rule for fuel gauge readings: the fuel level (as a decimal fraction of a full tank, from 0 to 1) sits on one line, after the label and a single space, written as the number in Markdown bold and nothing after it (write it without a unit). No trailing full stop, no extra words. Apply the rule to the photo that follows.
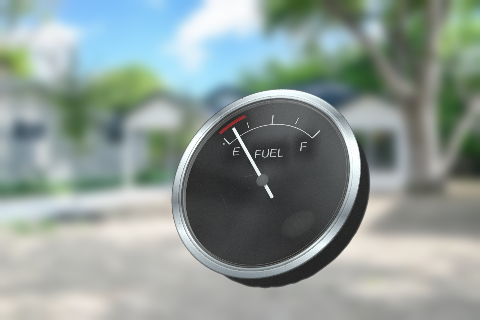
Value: **0.125**
